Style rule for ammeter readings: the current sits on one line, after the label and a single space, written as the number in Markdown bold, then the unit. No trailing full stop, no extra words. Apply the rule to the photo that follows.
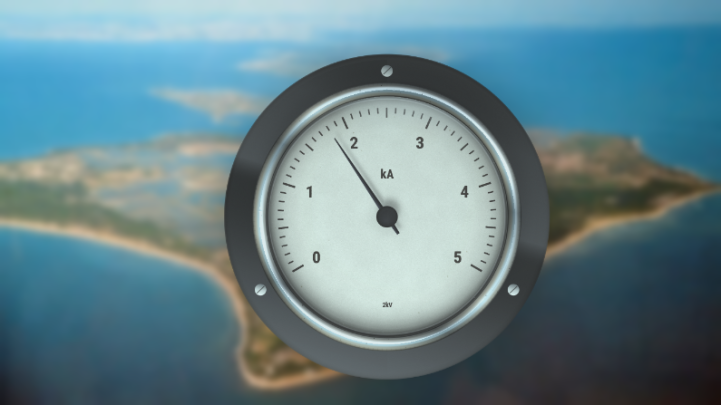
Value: **1.8** kA
